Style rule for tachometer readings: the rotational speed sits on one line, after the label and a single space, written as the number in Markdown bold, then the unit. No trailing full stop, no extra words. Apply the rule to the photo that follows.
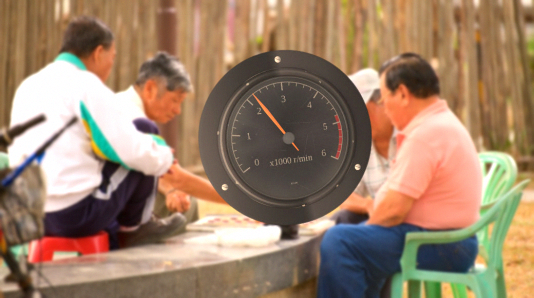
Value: **2200** rpm
